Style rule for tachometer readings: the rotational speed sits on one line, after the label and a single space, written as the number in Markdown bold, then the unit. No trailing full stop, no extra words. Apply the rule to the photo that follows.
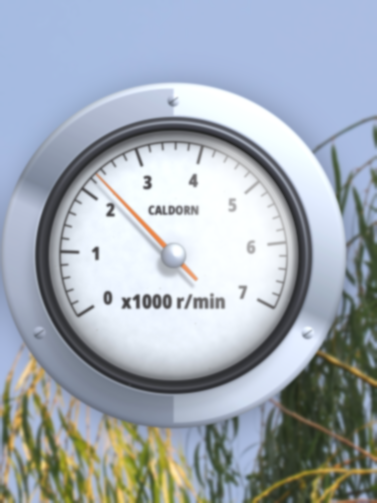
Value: **2300** rpm
